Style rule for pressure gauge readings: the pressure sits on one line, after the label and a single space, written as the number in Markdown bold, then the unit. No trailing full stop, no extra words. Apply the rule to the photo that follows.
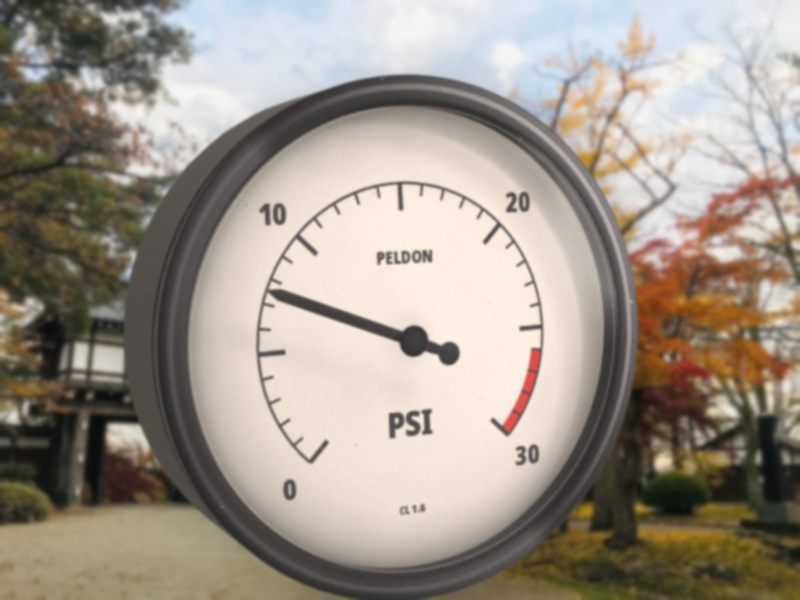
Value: **7.5** psi
